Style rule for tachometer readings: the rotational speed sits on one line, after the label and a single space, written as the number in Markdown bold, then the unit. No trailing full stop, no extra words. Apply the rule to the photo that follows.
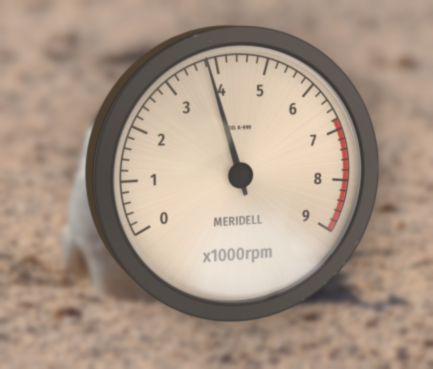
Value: **3800** rpm
